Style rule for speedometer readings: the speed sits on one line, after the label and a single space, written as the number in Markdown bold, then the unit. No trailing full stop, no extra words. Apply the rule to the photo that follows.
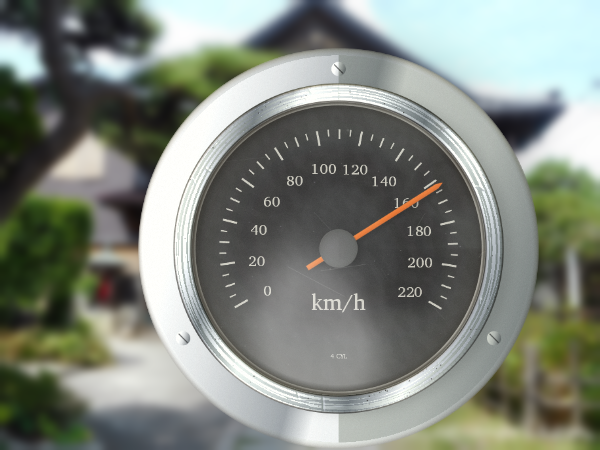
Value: **162.5** km/h
